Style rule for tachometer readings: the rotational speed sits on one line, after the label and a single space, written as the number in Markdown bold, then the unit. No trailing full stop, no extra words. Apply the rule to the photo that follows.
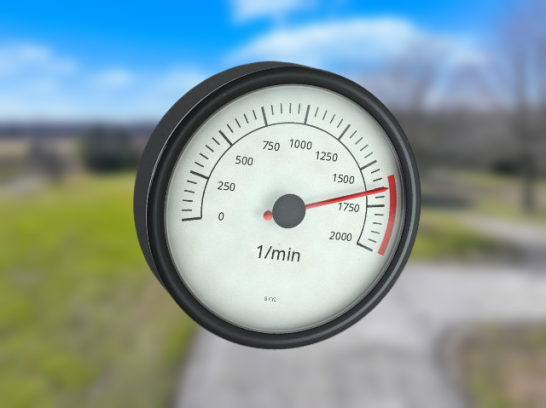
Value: **1650** rpm
